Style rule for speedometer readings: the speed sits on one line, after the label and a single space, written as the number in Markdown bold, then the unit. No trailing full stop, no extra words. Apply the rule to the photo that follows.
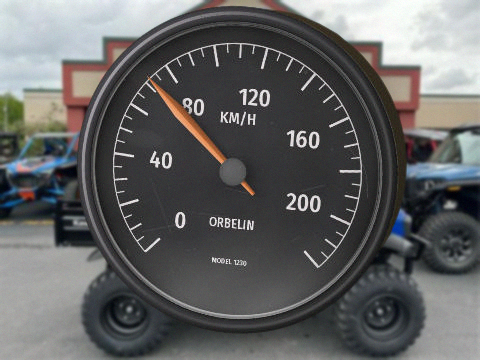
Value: **72.5** km/h
